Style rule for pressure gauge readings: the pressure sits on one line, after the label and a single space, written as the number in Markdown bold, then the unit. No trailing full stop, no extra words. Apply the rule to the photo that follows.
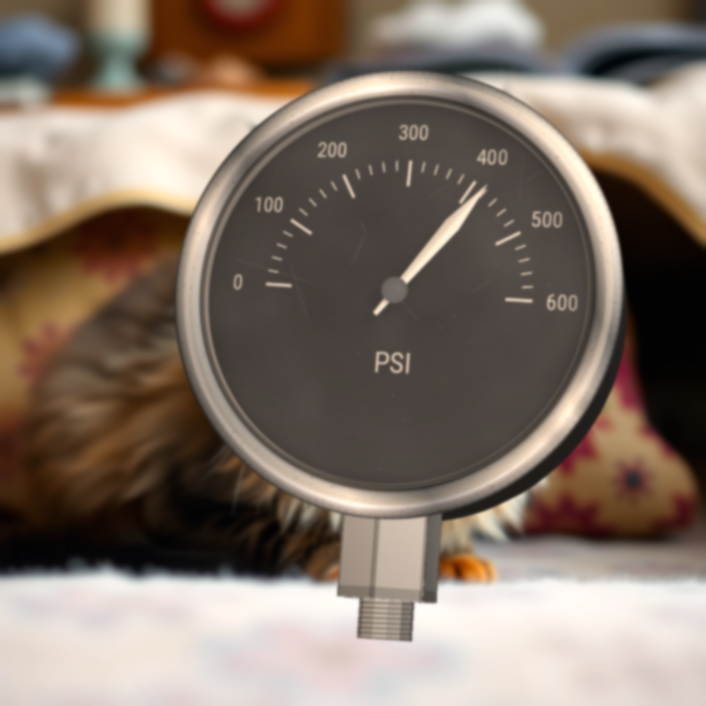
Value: **420** psi
